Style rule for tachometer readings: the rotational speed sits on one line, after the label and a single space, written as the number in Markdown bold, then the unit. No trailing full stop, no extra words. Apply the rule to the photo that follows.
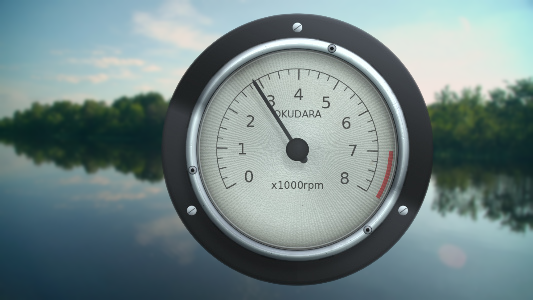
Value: **2875** rpm
